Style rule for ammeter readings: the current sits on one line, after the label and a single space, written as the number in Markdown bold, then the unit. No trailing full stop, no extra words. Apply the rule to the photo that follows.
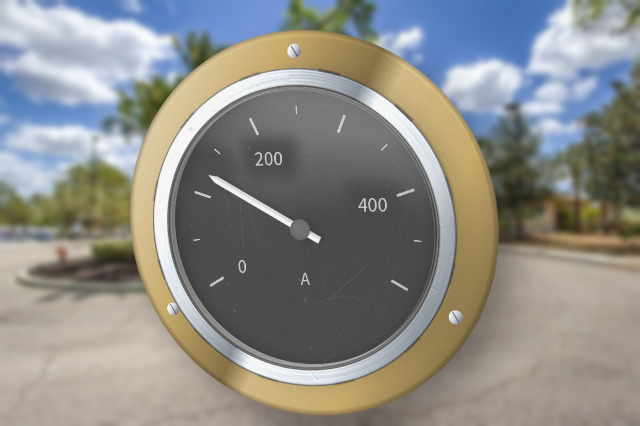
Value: **125** A
